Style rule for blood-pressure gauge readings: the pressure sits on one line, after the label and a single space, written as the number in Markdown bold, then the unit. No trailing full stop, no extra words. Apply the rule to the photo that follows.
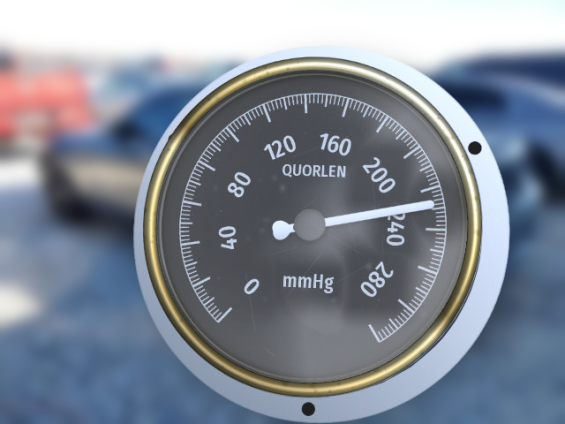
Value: **228** mmHg
